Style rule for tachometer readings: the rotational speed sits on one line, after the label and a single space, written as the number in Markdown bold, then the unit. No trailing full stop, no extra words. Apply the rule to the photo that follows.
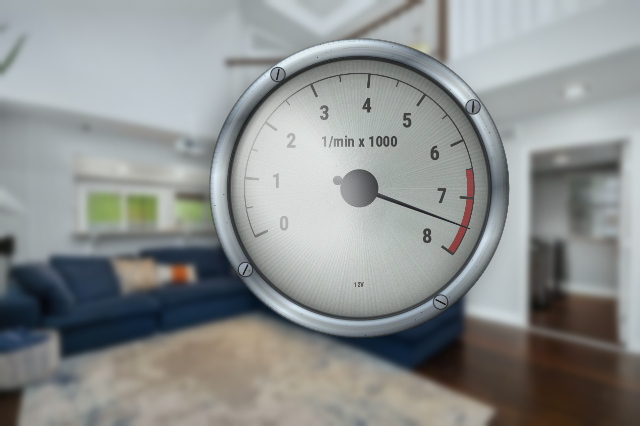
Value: **7500** rpm
